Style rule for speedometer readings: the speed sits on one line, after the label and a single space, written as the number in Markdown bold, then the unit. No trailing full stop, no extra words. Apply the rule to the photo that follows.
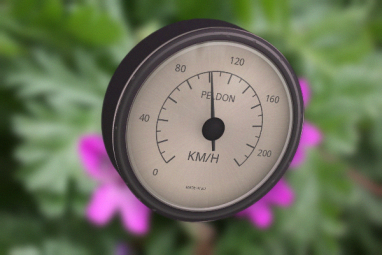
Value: **100** km/h
